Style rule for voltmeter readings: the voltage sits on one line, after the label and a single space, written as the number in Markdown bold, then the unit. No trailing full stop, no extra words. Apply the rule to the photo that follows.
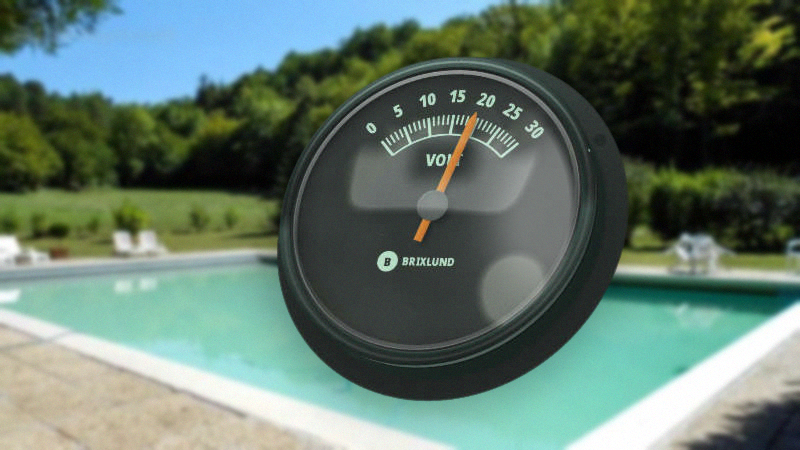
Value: **20** V
